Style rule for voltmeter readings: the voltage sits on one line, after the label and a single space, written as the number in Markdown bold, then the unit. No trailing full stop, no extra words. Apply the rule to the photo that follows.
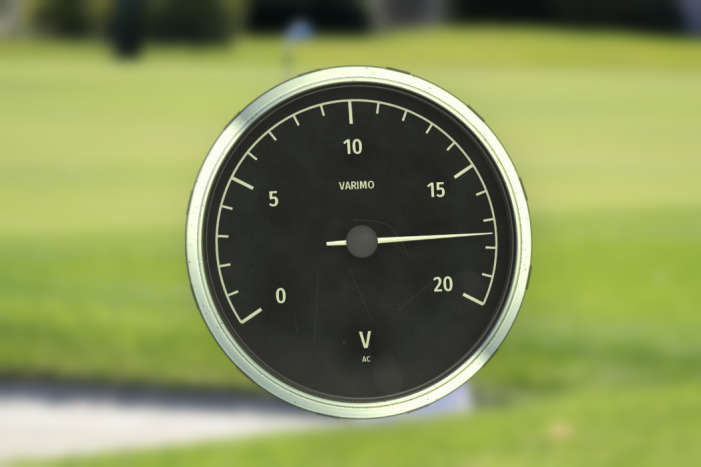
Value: **17.5** V
